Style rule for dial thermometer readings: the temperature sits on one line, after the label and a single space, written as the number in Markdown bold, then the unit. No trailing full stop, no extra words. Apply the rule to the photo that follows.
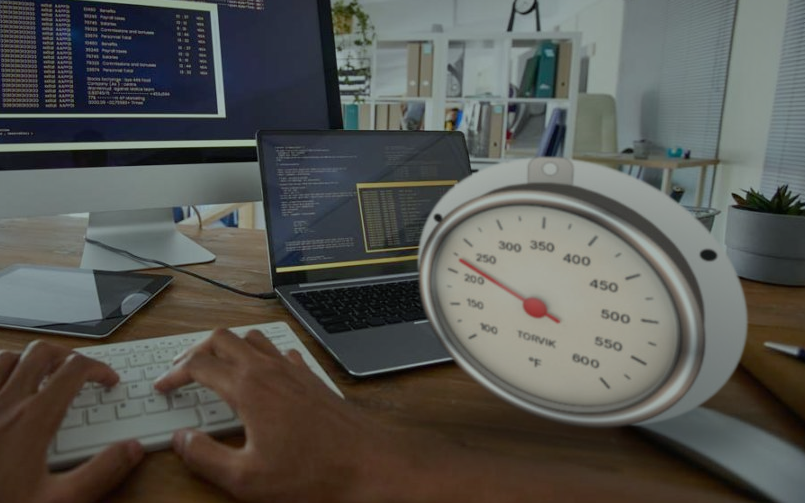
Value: **225** °F
